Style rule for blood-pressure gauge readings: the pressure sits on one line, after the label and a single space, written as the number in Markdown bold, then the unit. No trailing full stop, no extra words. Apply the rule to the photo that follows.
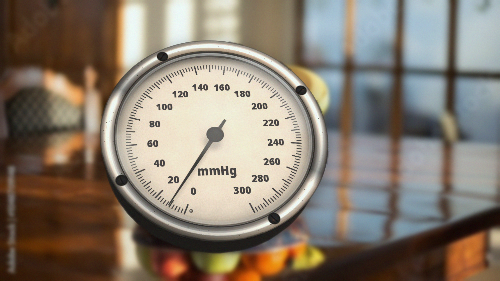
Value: **10** mmHg
